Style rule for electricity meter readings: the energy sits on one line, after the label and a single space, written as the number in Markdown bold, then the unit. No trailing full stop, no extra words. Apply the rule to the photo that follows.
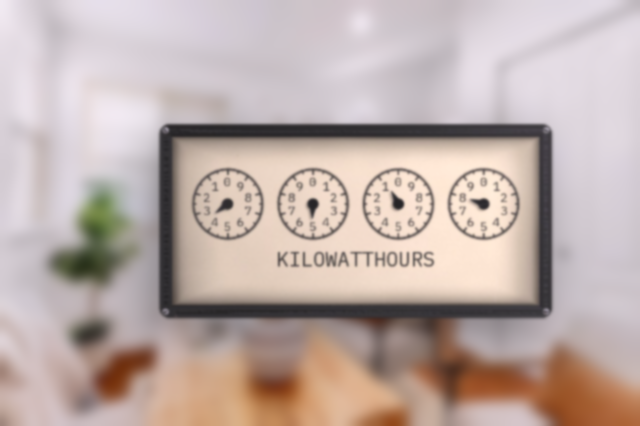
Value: **3508** kWh
